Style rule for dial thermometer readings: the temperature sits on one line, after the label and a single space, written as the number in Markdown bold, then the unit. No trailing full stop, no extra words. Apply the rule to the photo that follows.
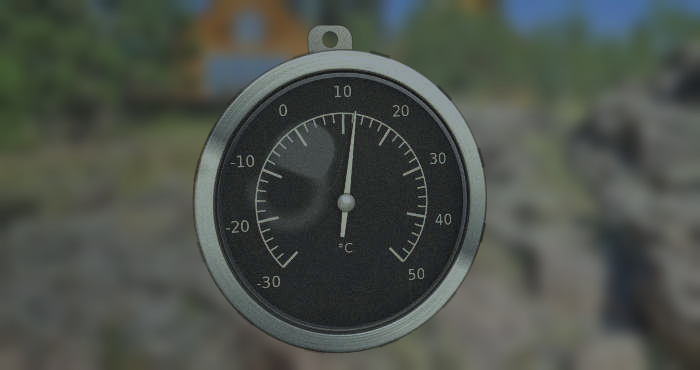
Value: **12** °C
